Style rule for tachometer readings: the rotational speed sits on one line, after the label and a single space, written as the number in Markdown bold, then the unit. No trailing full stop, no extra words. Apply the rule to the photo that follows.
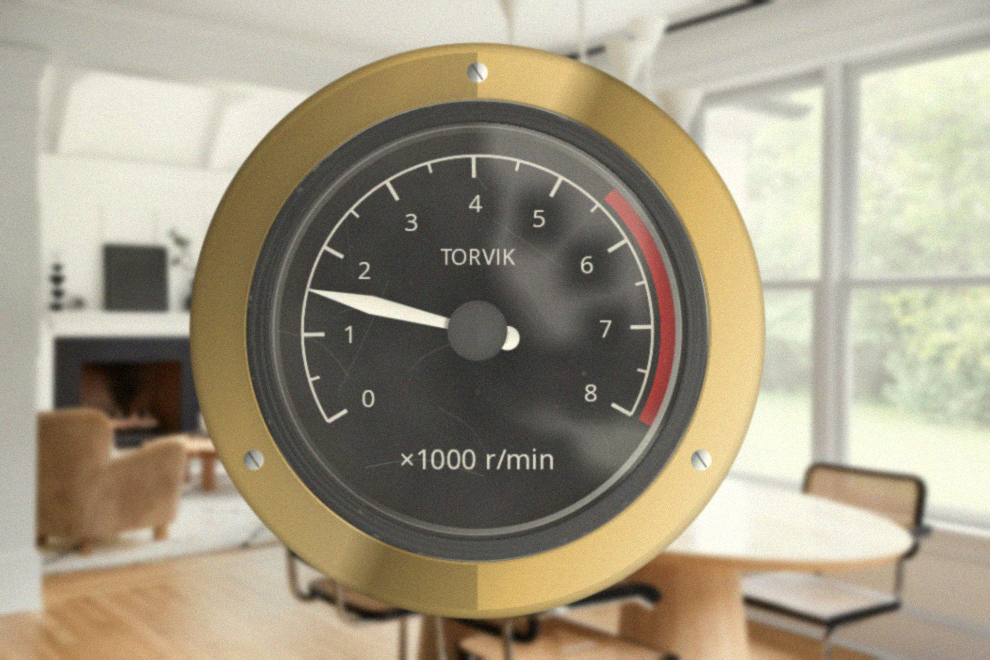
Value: **1500** rpm
